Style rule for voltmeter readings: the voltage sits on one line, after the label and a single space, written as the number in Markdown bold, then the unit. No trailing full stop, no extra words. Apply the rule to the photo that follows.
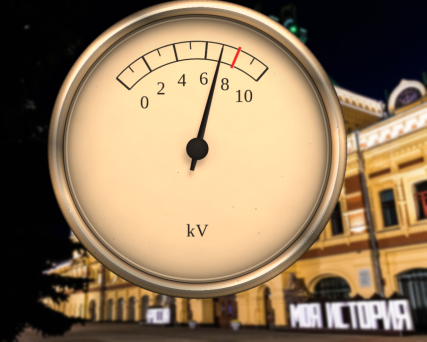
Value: **7** kV
